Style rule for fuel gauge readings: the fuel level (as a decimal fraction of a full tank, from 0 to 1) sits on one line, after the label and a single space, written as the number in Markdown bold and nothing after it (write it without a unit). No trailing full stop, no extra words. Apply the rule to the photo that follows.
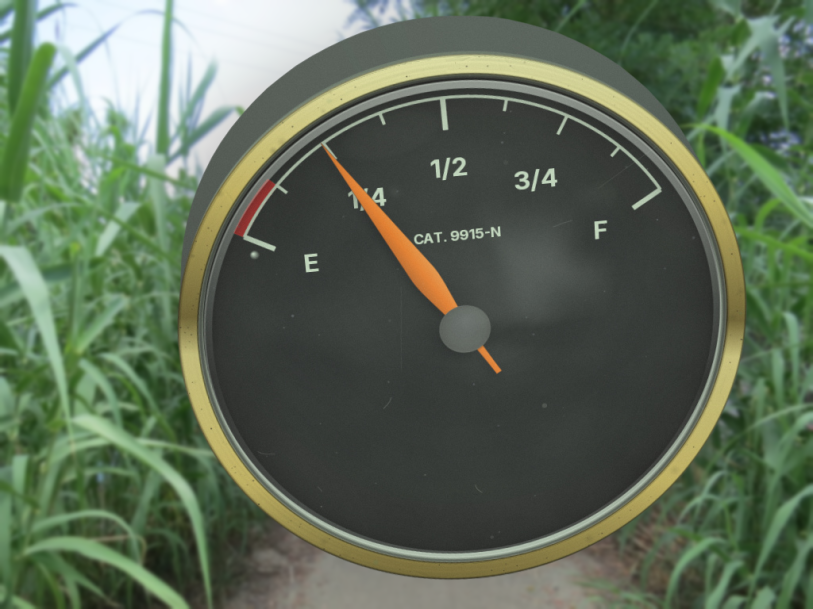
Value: **0.25**
